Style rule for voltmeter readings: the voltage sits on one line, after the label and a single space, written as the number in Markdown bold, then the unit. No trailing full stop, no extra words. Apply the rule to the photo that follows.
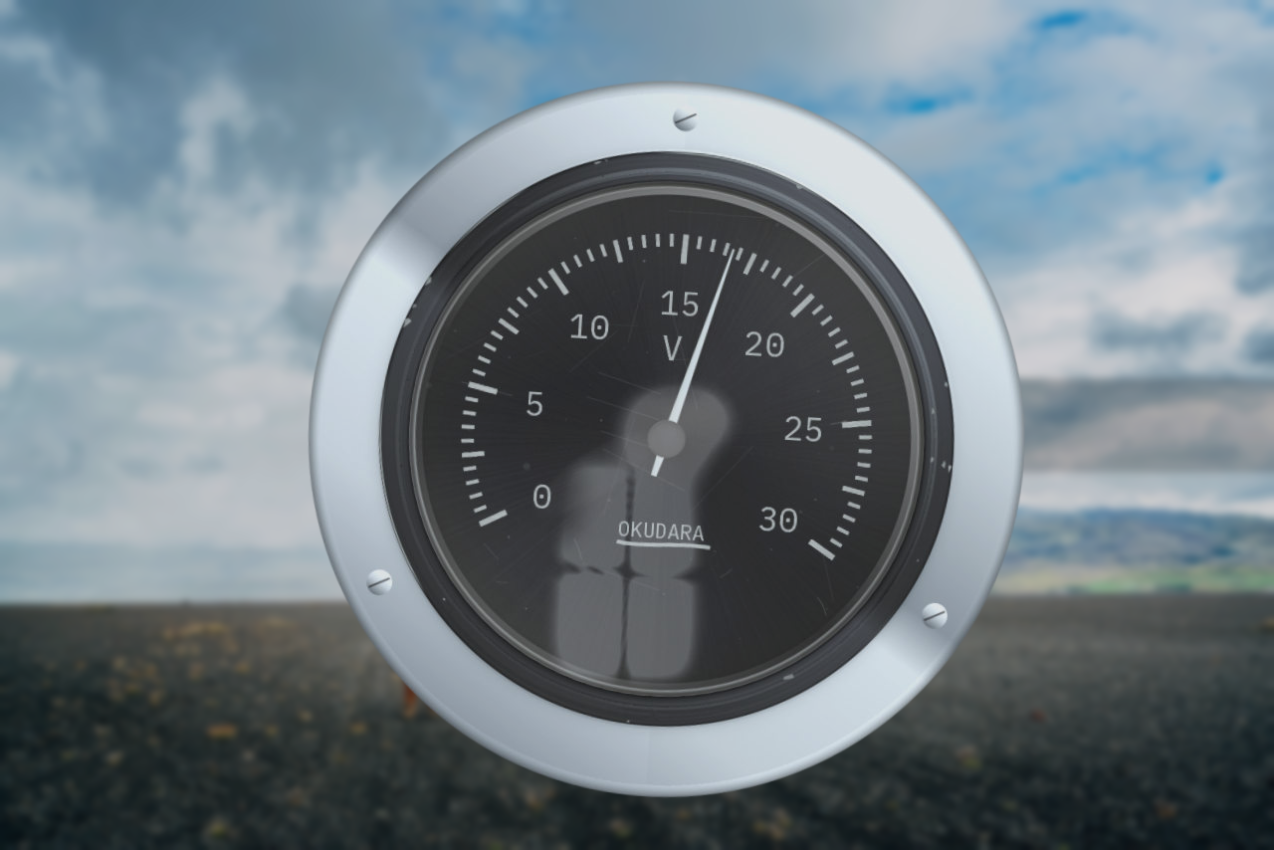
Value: **16.75** V
